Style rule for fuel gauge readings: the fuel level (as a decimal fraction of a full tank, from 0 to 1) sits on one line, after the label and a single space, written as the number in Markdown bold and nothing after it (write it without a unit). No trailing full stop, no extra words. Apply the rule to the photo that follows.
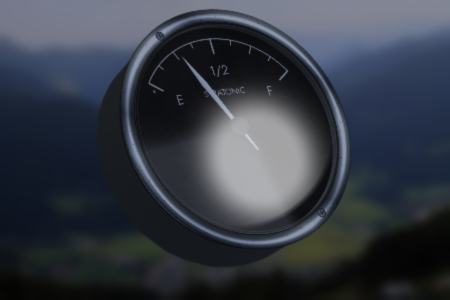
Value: **0.25**
